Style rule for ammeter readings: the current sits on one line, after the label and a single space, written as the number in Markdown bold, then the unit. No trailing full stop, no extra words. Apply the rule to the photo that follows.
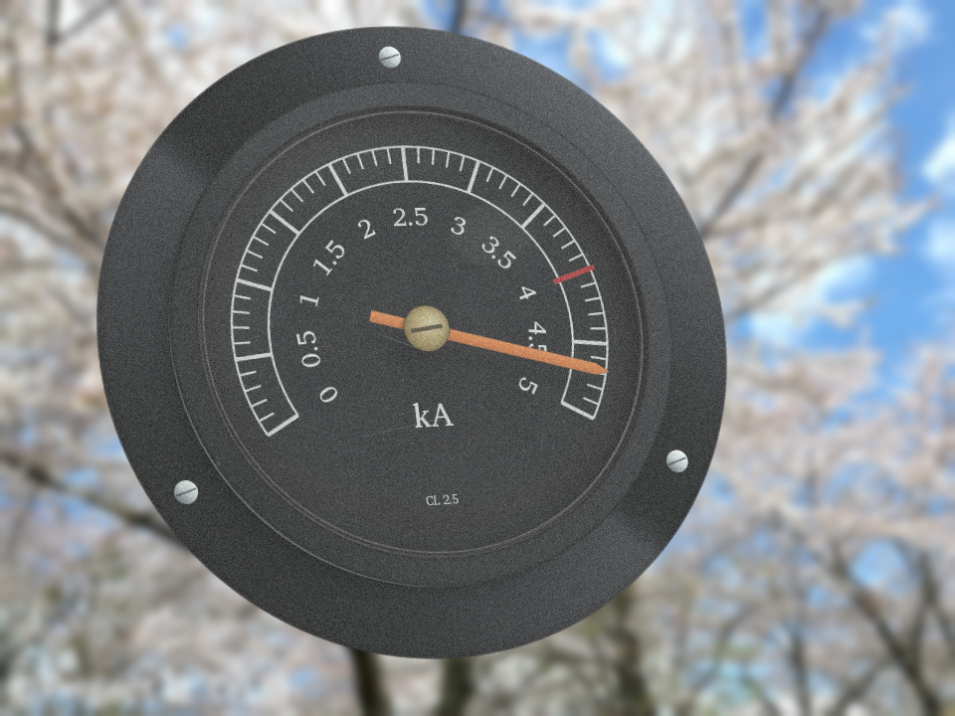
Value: **4.7** kA
